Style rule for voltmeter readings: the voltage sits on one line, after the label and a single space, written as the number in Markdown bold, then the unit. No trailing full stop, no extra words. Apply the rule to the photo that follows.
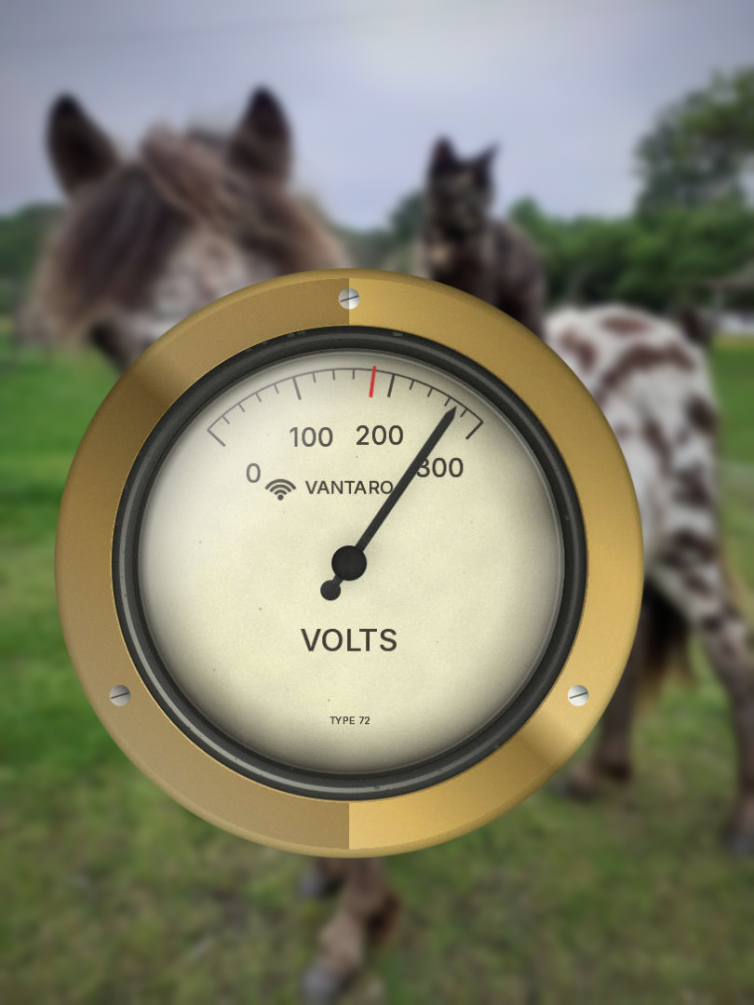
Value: **270** V
